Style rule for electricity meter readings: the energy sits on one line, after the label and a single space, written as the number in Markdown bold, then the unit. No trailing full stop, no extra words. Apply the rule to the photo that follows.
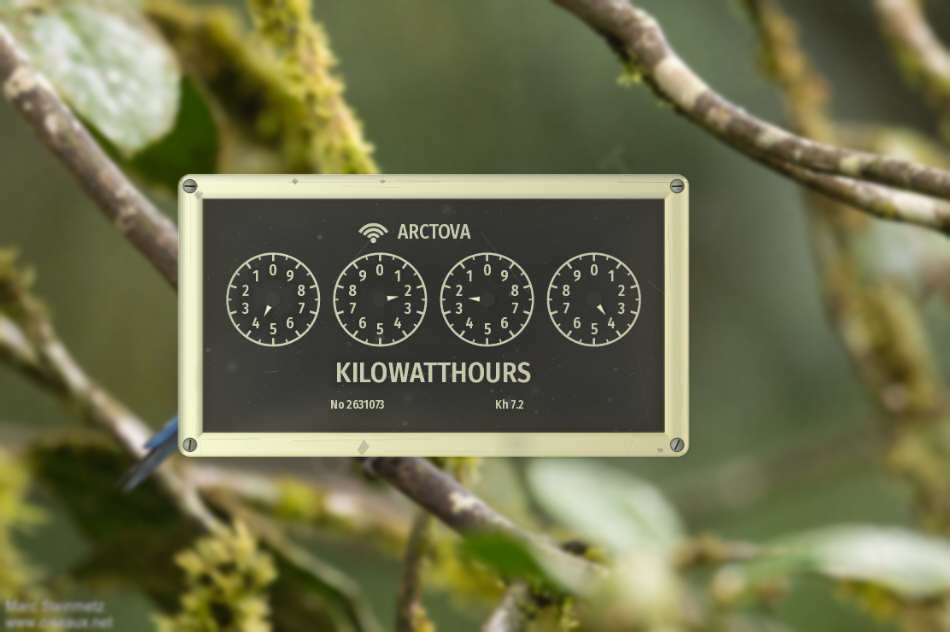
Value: **4224** kWh
